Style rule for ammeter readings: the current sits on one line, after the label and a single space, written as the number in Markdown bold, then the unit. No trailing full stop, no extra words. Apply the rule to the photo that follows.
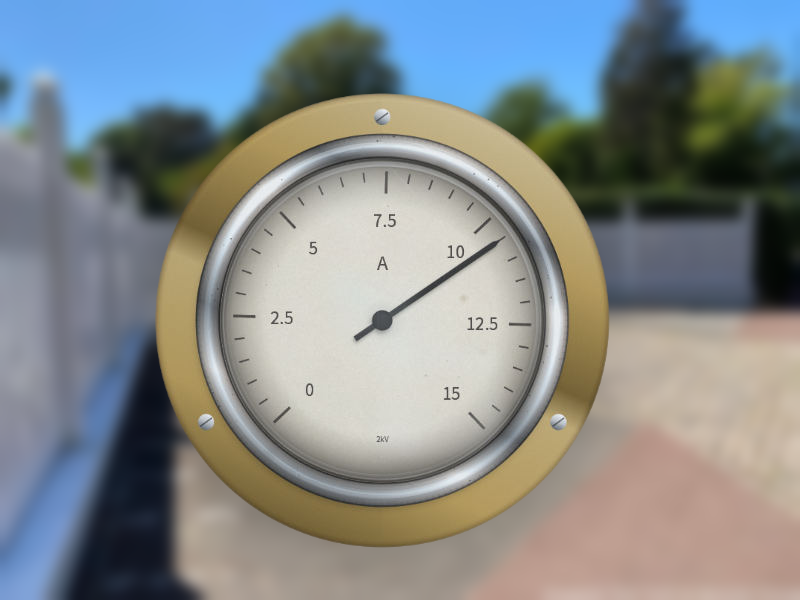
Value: **10.5** A
